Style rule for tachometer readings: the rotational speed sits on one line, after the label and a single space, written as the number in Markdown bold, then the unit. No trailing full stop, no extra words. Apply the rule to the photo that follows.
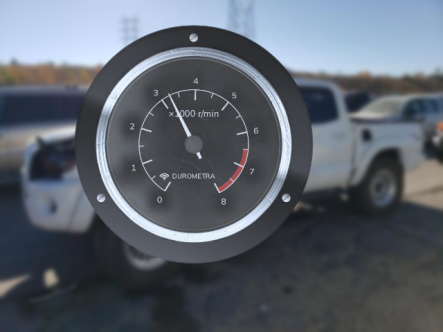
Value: **3250** rpm
